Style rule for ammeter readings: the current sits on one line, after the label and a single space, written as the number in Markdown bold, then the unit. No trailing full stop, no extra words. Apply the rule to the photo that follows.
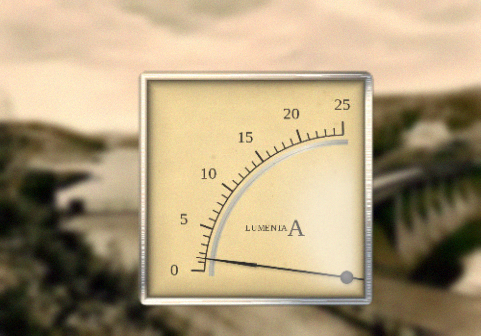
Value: **1.5** A
